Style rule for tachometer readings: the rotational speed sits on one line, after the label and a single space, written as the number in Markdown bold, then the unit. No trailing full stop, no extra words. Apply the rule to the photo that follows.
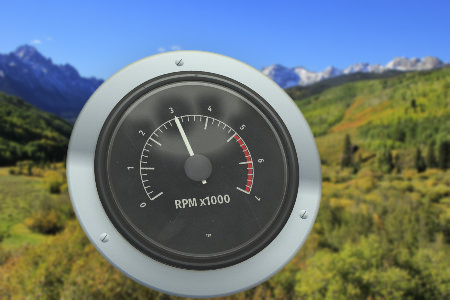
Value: **3000** rpm
